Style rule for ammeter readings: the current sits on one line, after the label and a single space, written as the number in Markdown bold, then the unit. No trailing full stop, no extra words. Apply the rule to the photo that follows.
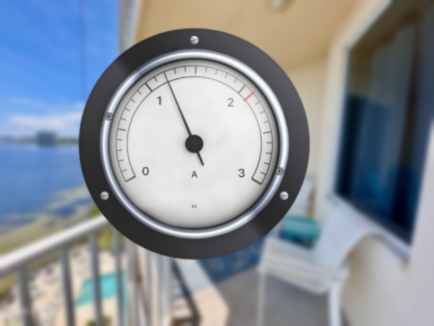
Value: **1.2** A
